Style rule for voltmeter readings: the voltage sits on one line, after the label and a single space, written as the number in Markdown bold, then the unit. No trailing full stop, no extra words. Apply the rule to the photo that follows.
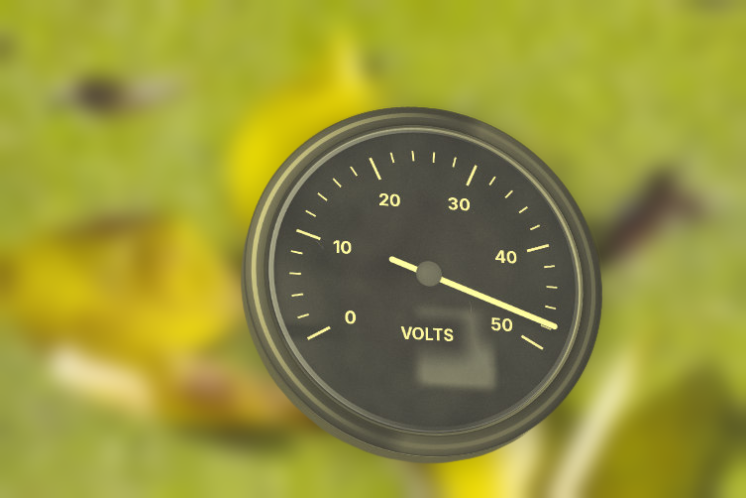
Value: **48** V
